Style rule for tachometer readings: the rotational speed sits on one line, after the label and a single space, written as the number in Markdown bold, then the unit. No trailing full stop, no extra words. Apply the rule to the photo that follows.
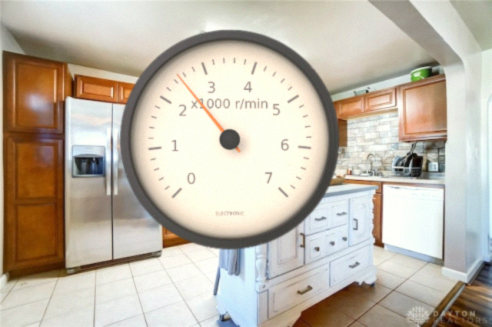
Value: **2500** rpm
